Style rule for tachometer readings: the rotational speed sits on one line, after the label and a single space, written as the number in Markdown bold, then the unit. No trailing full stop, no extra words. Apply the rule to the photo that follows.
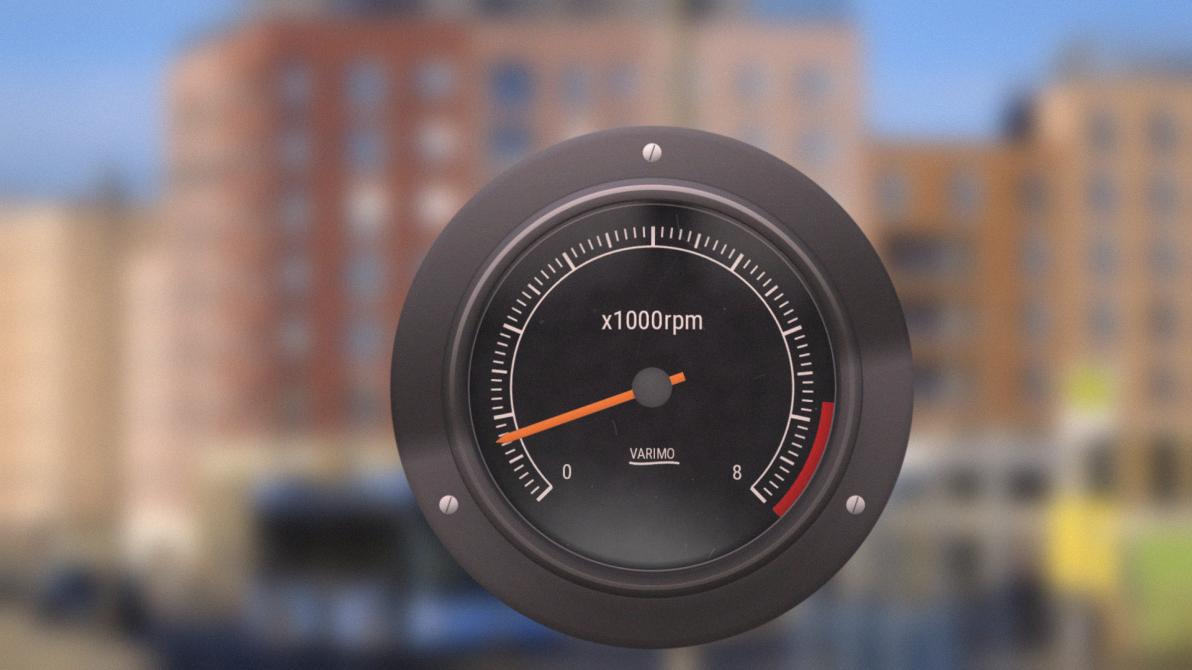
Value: **750** rpm
